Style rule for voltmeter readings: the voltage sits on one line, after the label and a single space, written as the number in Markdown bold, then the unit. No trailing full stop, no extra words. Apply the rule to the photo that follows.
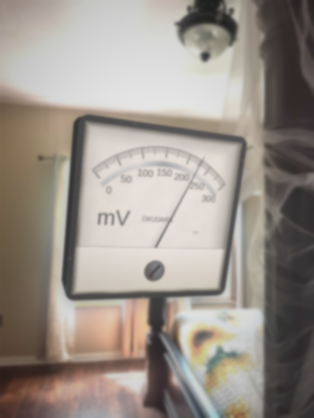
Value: **225** mV
